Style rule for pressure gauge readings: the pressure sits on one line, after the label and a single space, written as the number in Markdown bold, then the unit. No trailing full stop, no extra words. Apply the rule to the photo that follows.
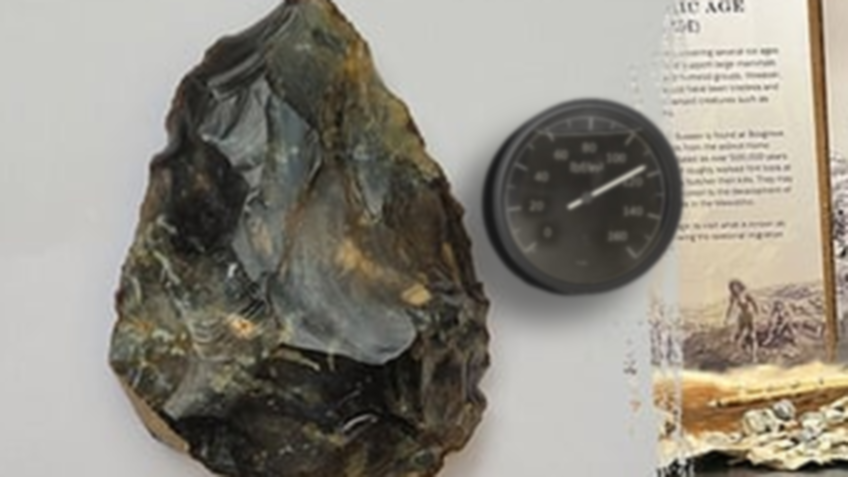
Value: **115** psi
